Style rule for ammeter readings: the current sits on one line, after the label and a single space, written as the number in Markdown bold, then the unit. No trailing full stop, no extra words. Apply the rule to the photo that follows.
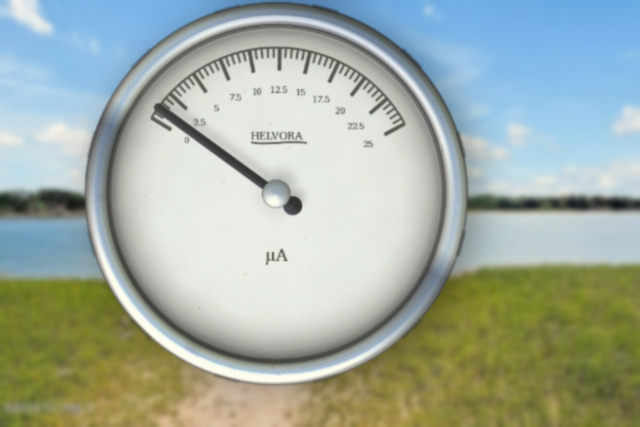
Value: **1** µA
